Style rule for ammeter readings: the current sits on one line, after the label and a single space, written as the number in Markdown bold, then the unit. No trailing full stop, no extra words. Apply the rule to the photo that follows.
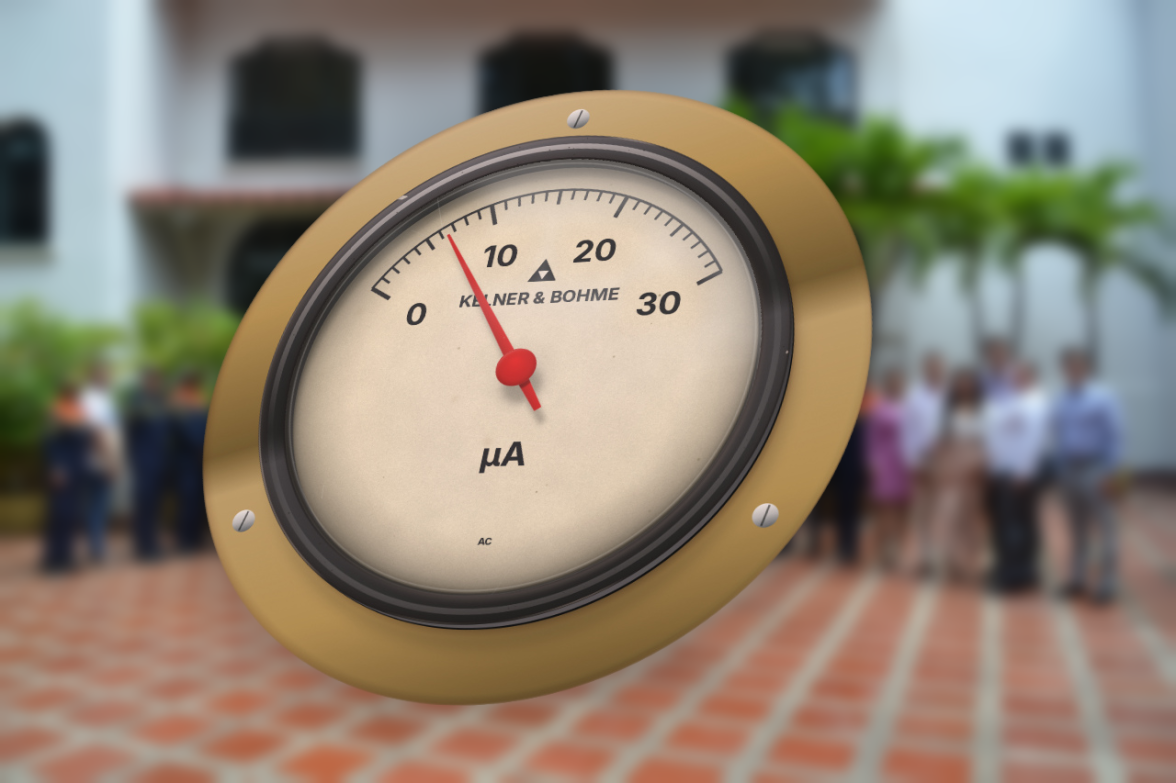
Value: **6.5** µA
